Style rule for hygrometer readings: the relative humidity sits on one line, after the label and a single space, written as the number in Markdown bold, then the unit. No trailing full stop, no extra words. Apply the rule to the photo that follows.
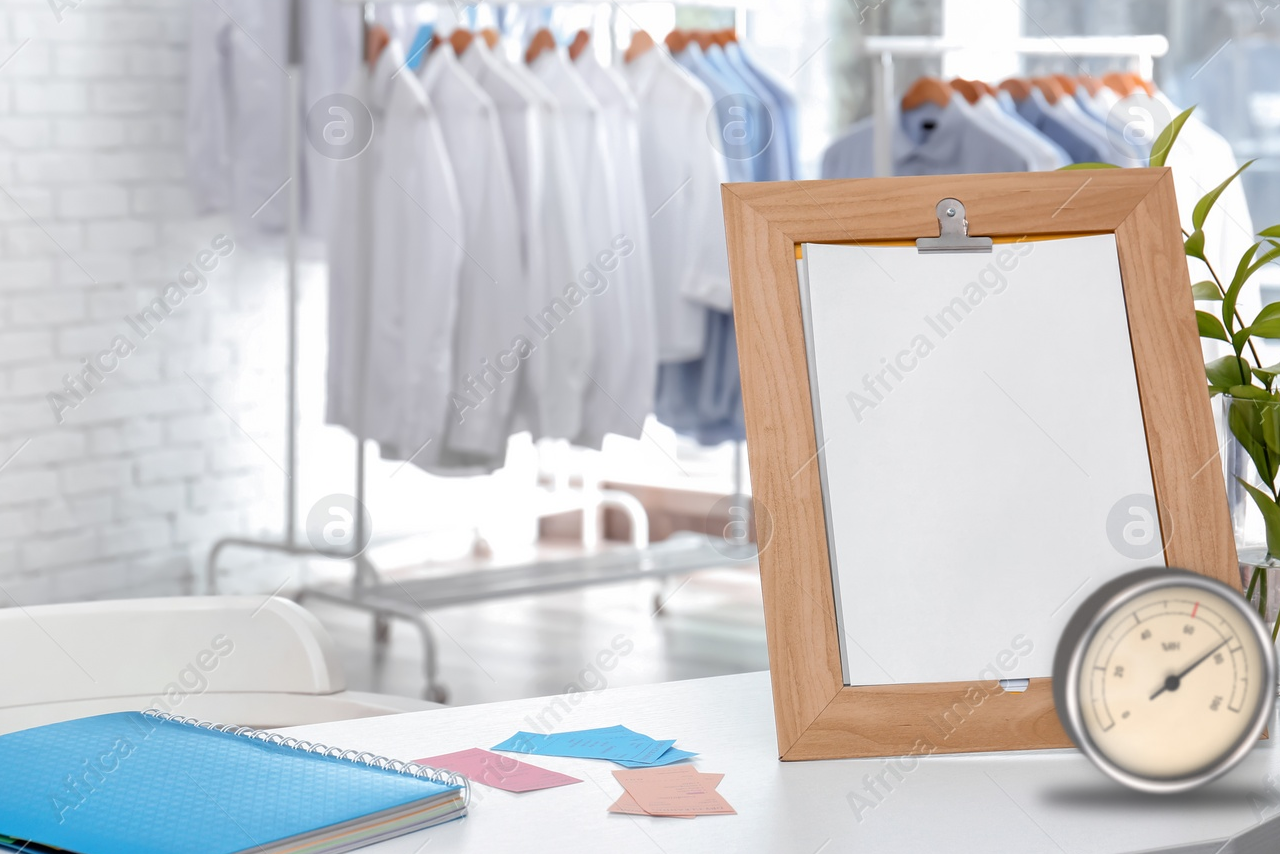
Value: **75** %
